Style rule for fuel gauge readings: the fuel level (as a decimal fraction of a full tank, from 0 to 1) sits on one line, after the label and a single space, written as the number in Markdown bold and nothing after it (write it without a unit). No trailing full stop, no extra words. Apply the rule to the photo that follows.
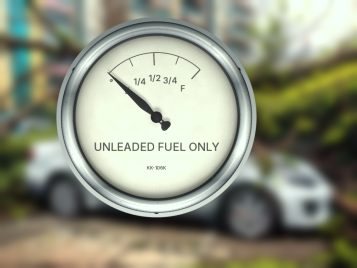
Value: **0**
